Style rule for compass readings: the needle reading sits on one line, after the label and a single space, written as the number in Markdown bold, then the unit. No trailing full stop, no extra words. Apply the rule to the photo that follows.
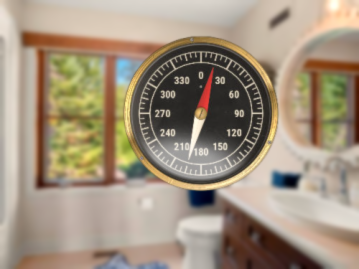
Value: **15** °
